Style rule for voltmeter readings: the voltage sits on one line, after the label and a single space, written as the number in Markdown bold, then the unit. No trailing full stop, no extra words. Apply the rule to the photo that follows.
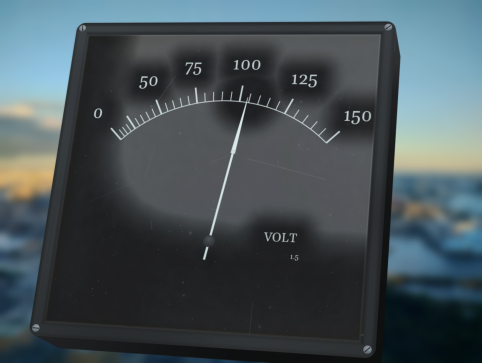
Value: **105** V
